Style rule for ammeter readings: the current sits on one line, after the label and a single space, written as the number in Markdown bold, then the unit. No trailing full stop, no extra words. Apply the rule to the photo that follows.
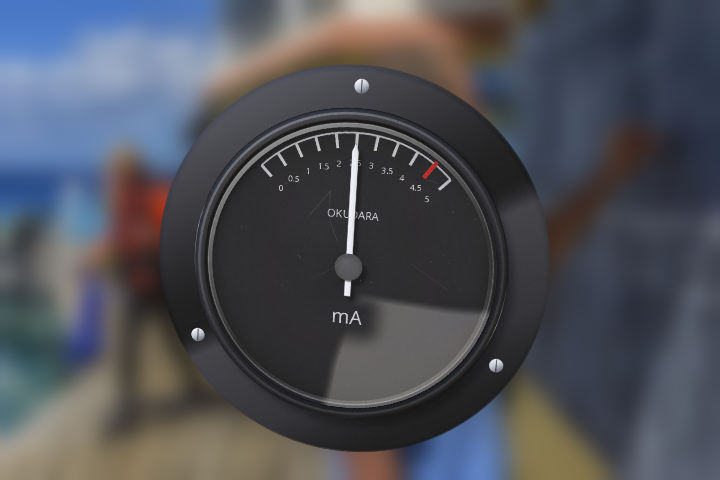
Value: **2.5** mA
